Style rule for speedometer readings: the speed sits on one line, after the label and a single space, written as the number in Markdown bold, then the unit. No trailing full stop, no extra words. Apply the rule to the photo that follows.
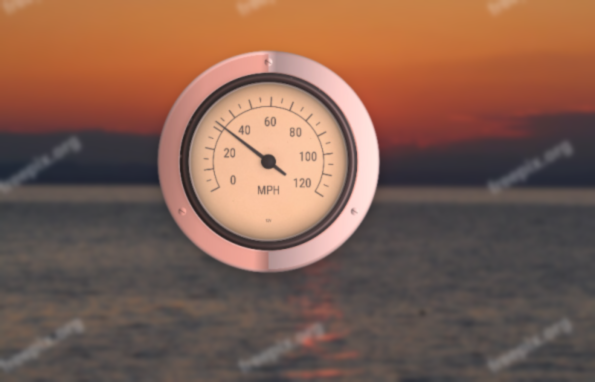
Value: **32.5** mph
